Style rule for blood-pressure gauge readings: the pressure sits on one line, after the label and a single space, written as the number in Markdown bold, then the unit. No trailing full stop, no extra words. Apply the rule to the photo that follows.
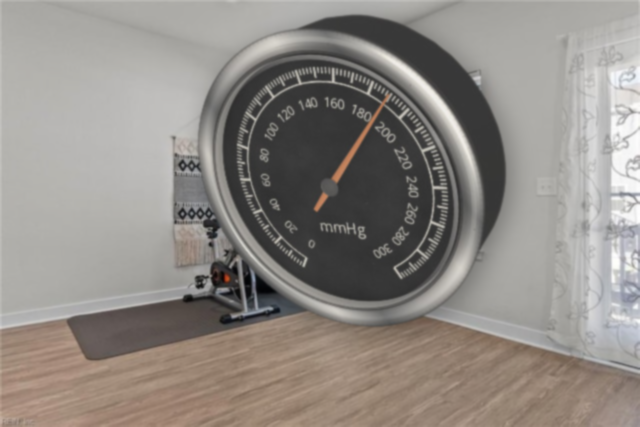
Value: **190** mmHg
